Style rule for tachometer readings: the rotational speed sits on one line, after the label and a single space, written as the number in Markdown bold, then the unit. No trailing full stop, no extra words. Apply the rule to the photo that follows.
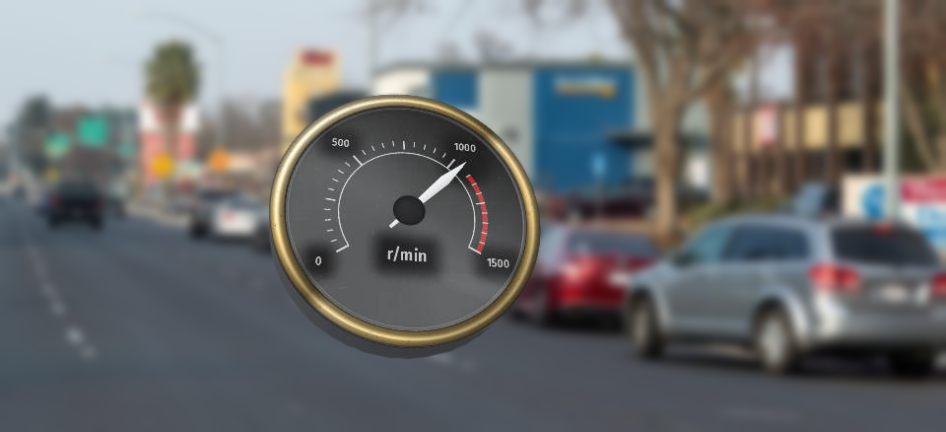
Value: **1050** rpm
